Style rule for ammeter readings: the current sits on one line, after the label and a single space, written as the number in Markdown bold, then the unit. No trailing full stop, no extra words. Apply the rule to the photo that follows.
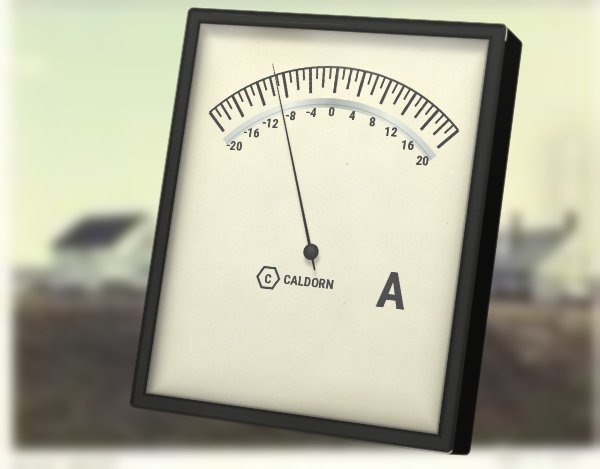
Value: **-9** A
